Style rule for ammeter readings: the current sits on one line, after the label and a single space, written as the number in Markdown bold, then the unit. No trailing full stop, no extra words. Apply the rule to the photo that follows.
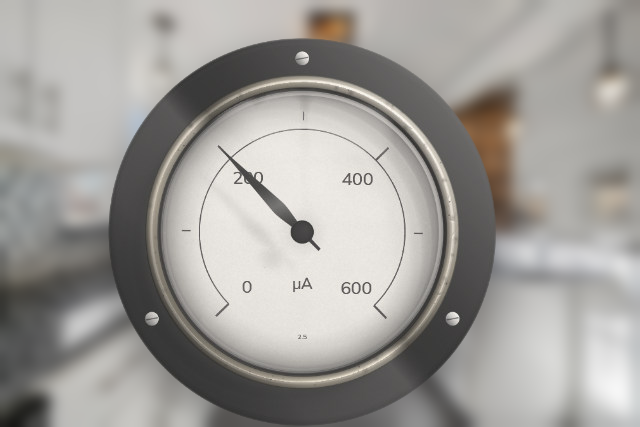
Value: **200** µA
